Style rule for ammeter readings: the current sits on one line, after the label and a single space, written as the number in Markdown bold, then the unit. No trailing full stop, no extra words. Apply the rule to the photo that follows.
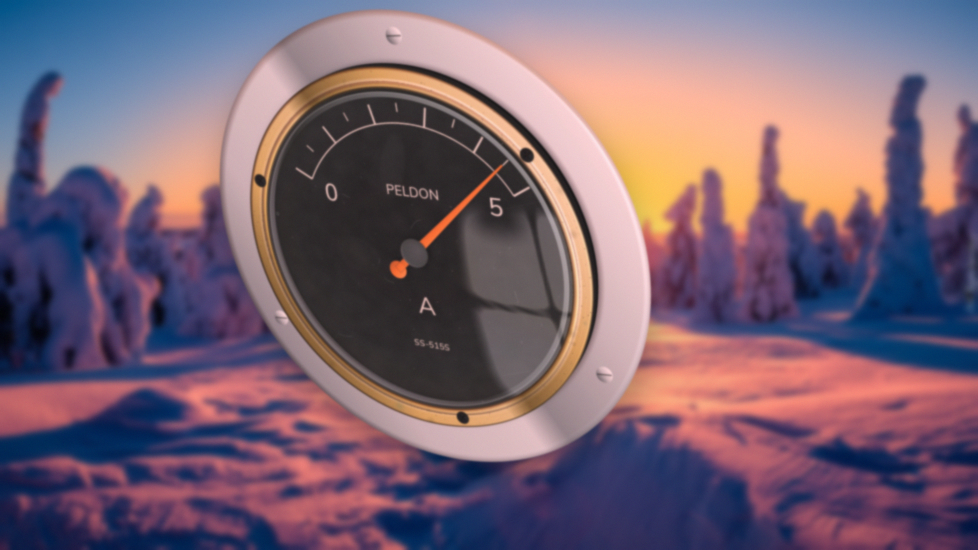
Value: **4.5** A
